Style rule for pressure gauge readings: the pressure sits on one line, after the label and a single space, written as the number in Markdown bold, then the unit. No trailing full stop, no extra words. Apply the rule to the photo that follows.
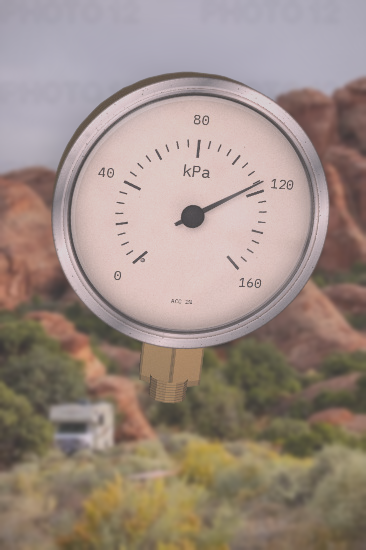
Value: **115** kPa
